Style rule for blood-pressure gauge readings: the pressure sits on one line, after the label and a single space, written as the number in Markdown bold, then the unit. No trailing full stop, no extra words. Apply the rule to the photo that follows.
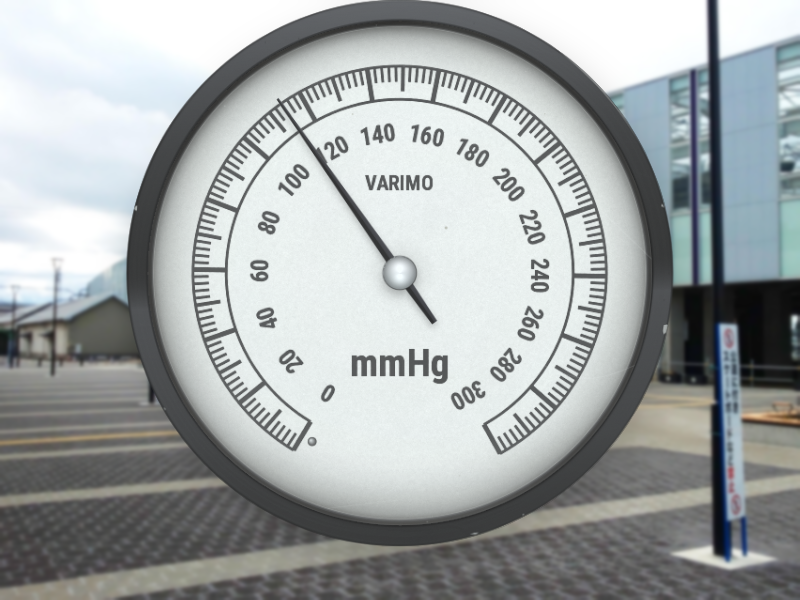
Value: **114** mmHg
